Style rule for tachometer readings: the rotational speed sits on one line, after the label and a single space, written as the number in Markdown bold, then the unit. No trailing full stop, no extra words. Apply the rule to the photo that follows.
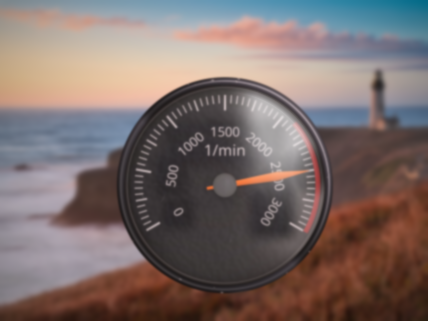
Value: **2500** rpm
